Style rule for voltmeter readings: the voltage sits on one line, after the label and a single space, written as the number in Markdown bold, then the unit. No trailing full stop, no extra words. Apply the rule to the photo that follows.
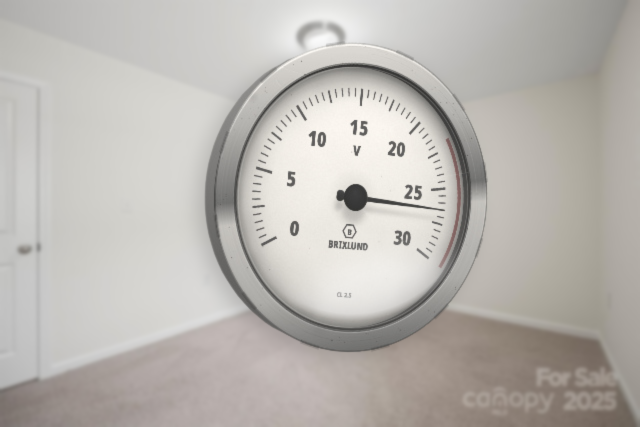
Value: **26.5** V
